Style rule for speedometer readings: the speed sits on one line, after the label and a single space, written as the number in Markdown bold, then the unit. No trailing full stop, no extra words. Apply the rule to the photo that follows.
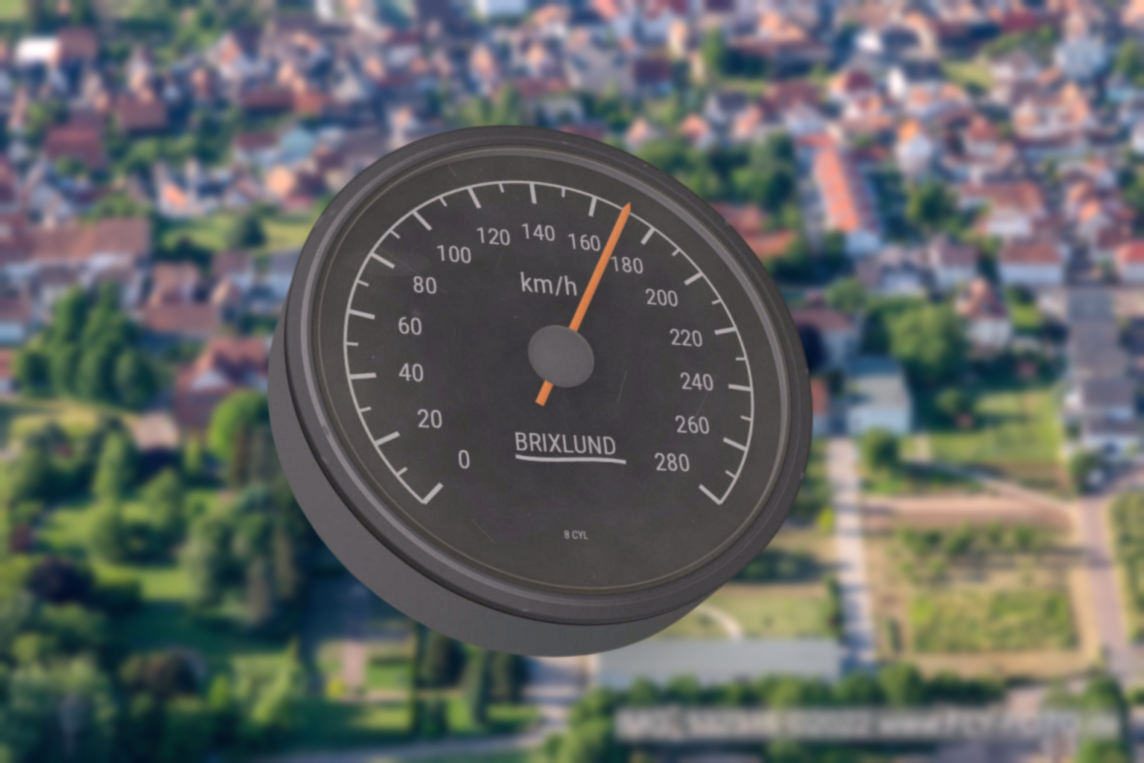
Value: **170** km/h
